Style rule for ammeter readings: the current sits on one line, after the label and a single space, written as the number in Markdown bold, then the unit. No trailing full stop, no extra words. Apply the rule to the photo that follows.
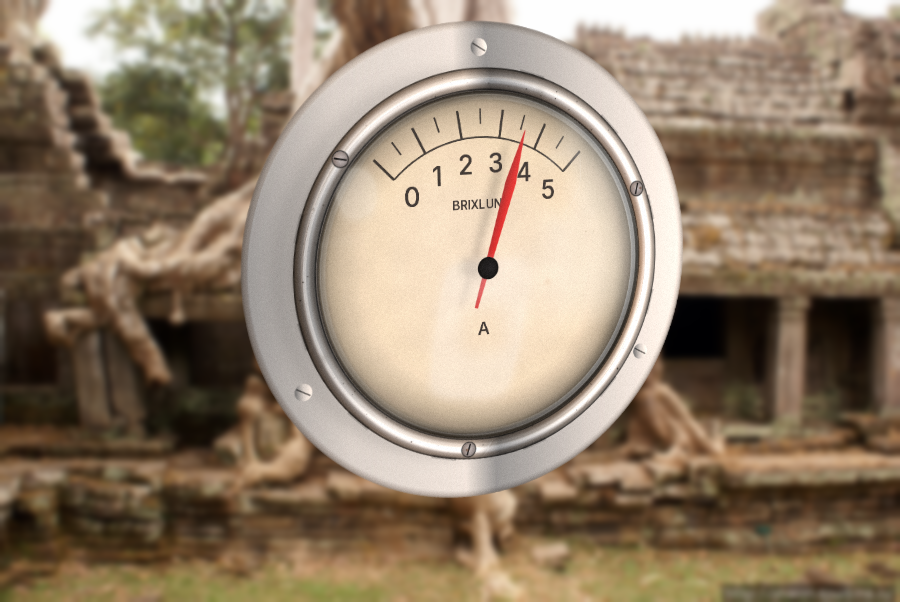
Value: **3.5** A
